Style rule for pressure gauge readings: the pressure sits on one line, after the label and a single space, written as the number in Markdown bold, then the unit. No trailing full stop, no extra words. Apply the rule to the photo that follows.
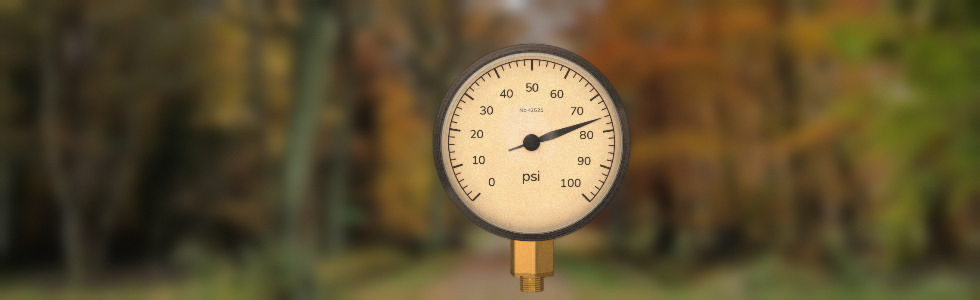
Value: **76** psi
